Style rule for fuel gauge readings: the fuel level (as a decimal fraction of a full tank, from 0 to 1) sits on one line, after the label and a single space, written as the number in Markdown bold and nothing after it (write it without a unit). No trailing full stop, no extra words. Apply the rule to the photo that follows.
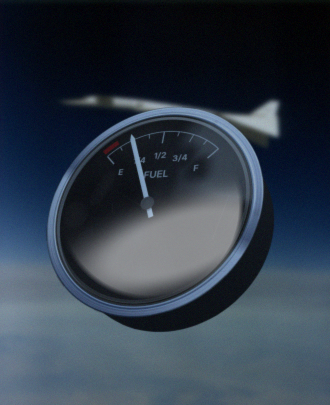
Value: **0.25**
